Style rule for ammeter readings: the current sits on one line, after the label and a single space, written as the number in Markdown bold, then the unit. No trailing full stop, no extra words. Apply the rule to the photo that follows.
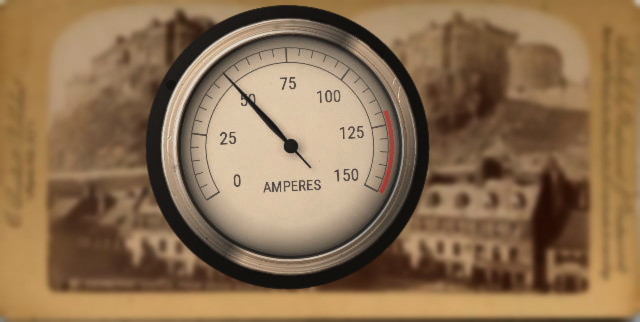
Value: **50** A
